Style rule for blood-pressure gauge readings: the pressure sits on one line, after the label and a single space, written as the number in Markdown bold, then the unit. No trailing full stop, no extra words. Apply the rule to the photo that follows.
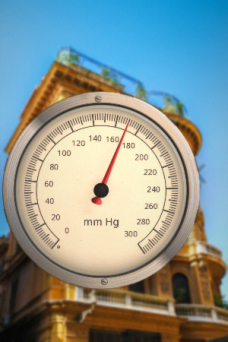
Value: **170** mmHg
